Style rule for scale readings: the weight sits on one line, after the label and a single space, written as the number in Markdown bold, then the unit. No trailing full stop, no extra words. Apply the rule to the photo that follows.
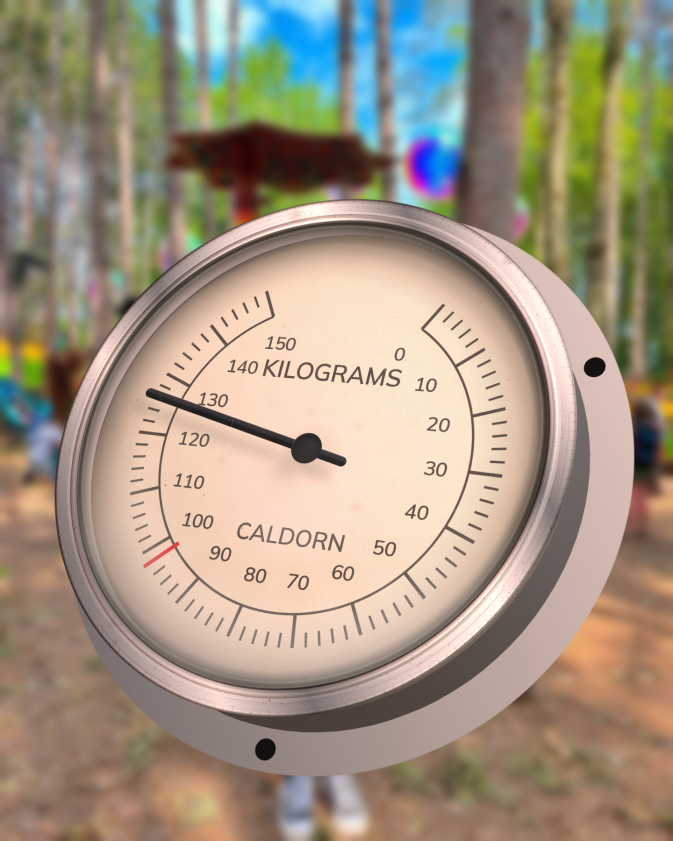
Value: **126** kg
